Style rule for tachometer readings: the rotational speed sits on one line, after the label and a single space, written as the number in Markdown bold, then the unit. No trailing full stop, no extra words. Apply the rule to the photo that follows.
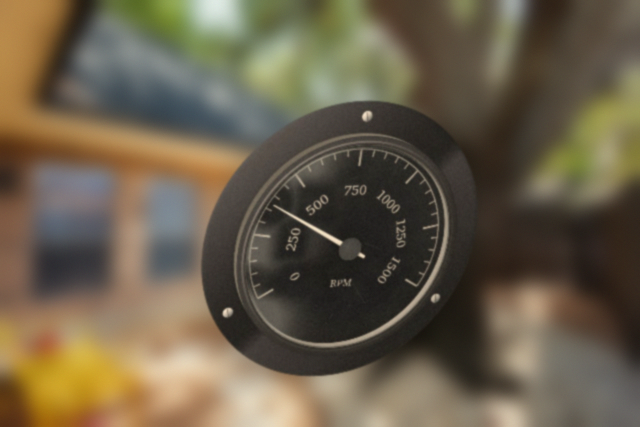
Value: **375** rpm
